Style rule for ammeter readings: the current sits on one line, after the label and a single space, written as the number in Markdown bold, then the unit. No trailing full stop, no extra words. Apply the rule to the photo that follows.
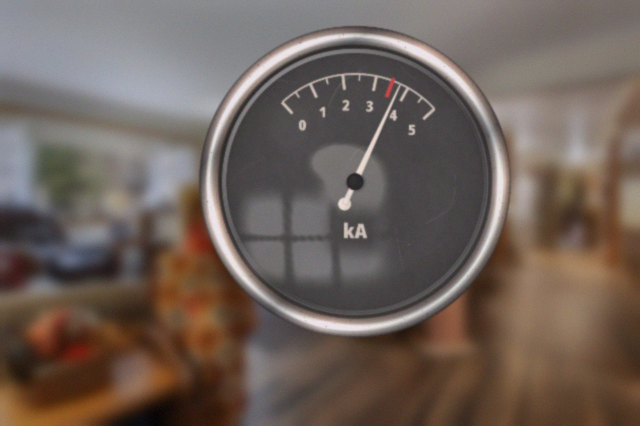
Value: **3.75** kA
